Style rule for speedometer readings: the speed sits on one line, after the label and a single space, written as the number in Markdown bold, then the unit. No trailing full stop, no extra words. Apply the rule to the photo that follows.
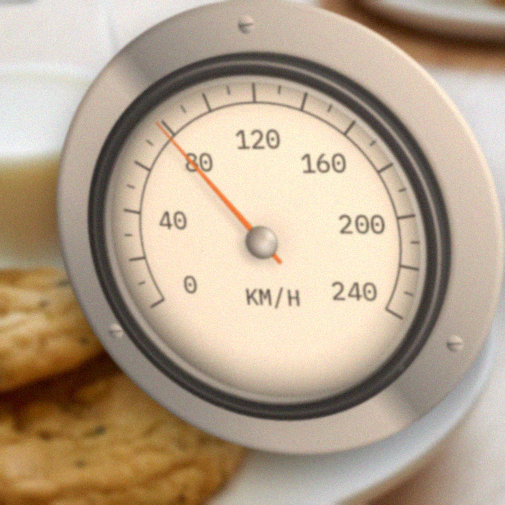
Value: **80** km/h
